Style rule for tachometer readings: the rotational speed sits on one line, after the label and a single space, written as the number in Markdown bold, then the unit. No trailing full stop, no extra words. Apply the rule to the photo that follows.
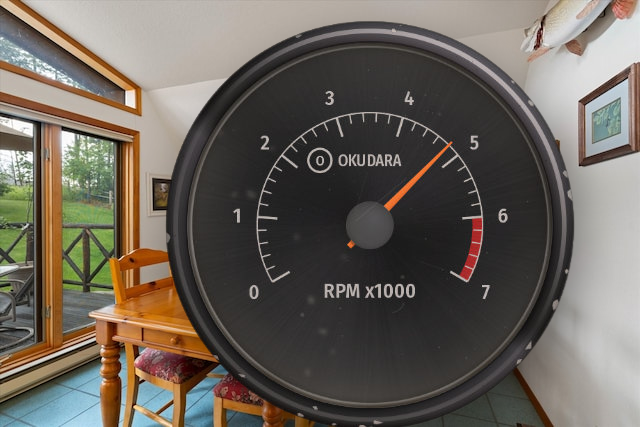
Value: **4800** rpm
